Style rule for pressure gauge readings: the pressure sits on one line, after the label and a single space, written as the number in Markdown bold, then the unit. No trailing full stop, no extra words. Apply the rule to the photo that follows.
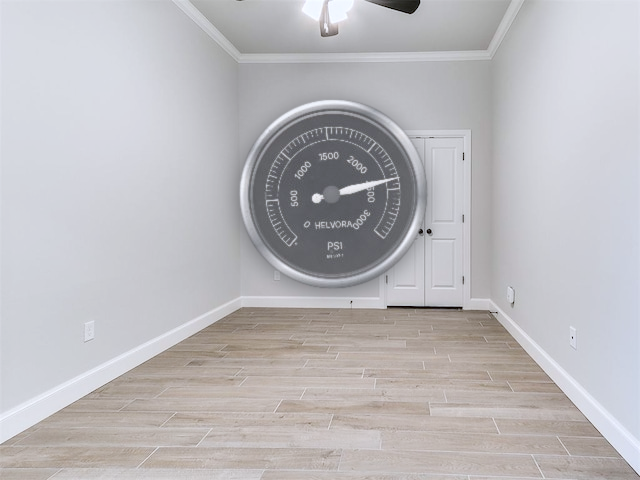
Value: **2400** psi
